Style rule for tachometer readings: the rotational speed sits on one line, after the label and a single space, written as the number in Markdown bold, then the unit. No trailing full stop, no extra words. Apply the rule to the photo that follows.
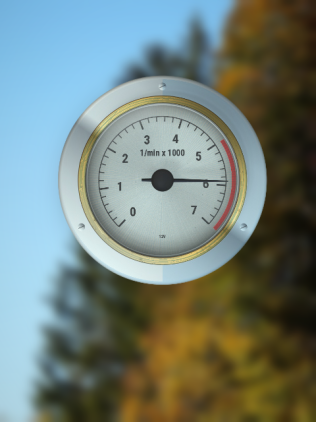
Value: **5900** rpm
